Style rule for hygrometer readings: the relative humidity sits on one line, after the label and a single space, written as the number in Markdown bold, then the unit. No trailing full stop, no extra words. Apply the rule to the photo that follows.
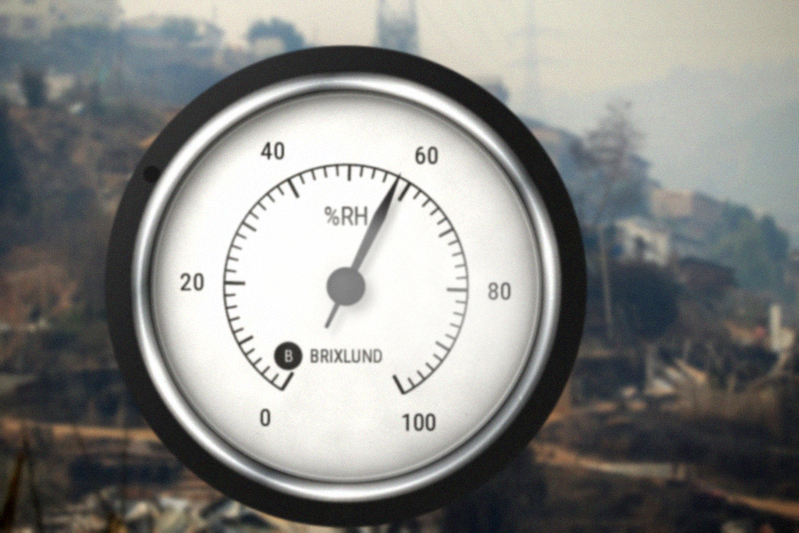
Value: **58** %
